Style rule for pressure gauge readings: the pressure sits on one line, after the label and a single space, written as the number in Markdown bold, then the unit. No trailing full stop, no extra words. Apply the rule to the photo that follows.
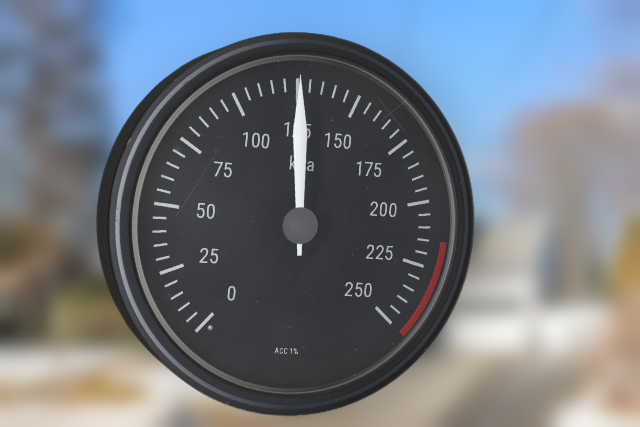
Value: **125** kPa
